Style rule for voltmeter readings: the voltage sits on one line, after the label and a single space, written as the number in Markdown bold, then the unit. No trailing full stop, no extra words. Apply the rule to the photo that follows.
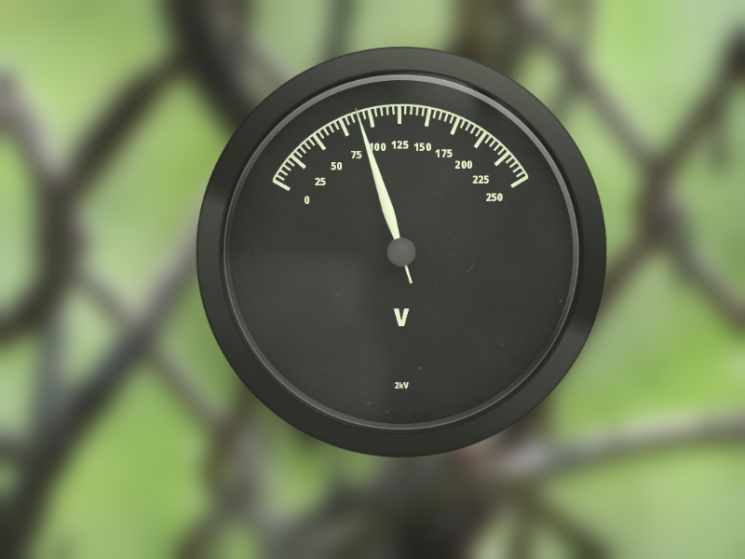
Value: **90** V
